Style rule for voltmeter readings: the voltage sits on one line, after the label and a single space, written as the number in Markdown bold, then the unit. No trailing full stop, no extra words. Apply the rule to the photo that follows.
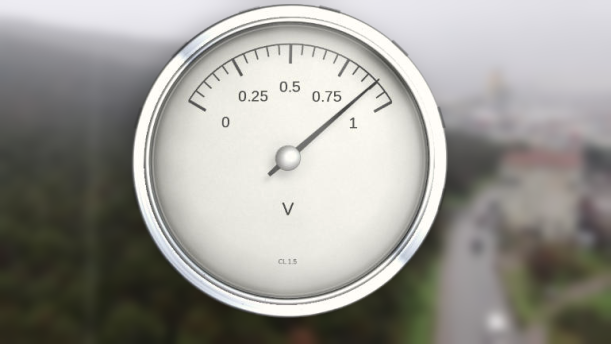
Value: **0.9** V
